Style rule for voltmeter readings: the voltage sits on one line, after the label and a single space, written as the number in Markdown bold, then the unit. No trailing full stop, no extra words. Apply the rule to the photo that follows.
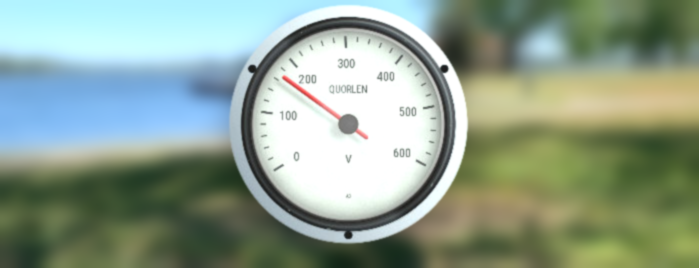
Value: **170** V
